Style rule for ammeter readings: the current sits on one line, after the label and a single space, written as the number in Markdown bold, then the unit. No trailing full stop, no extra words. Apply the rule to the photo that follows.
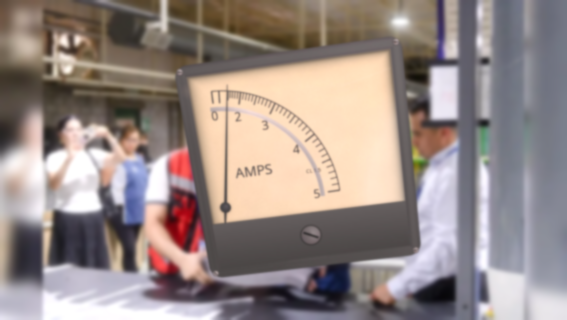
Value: **1.5** A
